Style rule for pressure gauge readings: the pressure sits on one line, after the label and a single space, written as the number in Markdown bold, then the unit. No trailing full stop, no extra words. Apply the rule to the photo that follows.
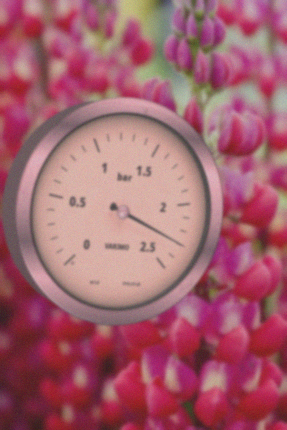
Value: **2.3** bar
